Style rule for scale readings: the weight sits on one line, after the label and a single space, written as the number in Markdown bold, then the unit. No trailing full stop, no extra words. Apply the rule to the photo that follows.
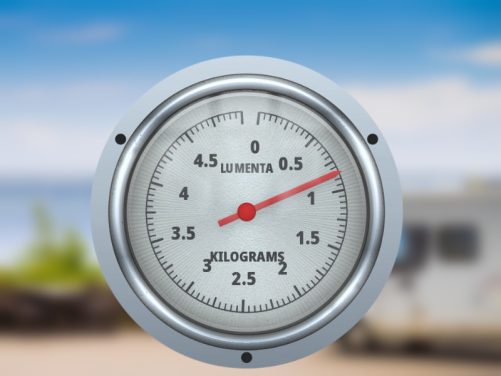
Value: **0.85** kg
